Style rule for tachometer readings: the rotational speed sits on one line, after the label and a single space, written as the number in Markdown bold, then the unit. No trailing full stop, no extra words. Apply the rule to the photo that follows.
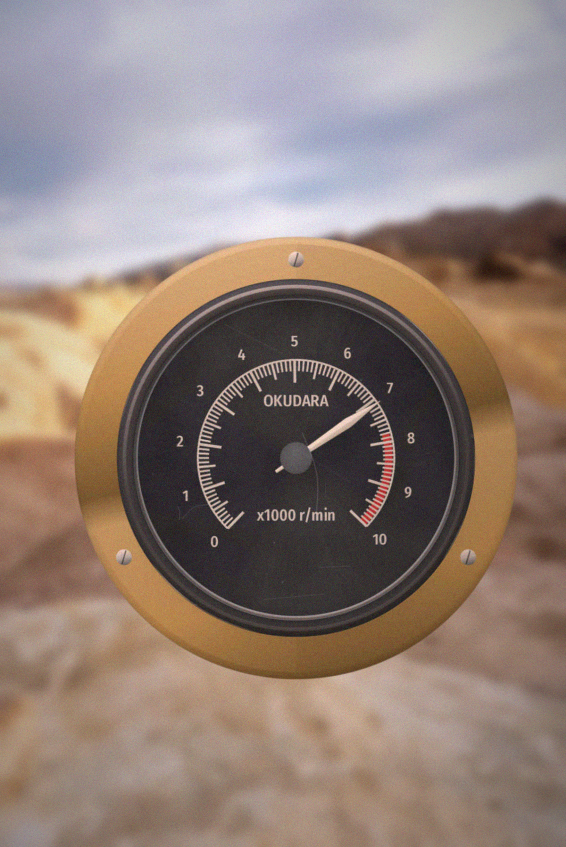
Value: **7100** rpm
